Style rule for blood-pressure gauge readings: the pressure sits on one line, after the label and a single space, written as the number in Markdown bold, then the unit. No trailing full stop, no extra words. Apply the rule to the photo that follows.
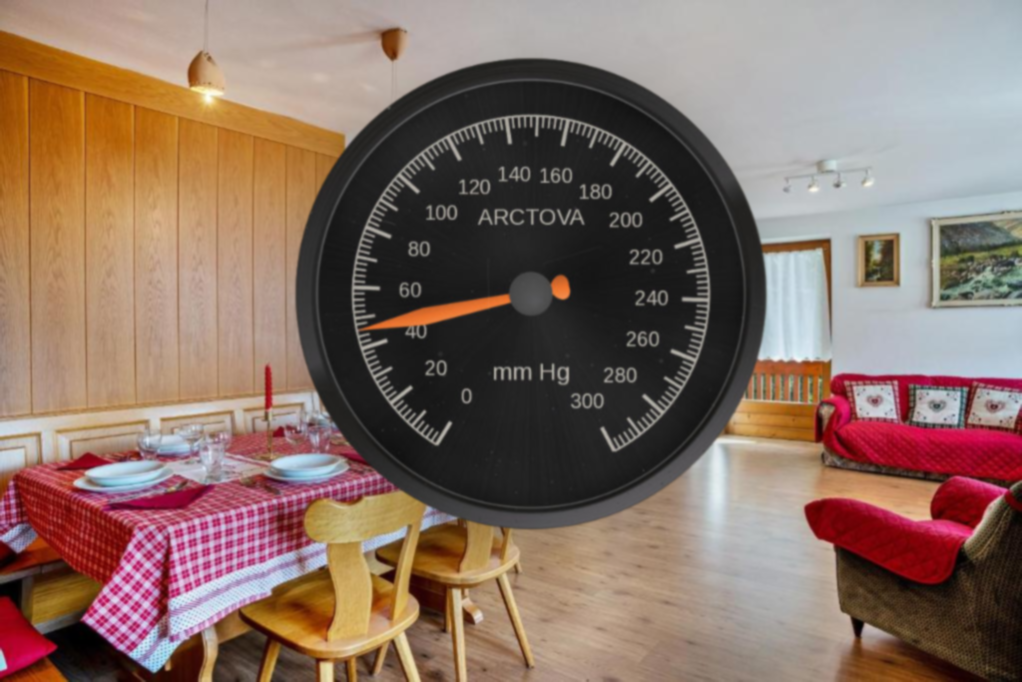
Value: **46** mmHg
